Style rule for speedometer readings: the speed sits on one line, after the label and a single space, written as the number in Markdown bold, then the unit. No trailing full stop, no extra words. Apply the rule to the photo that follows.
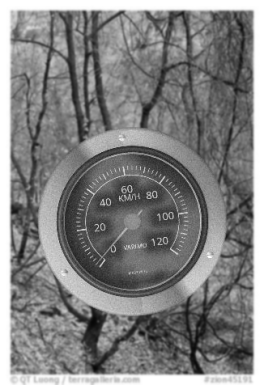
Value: **2** km/h
